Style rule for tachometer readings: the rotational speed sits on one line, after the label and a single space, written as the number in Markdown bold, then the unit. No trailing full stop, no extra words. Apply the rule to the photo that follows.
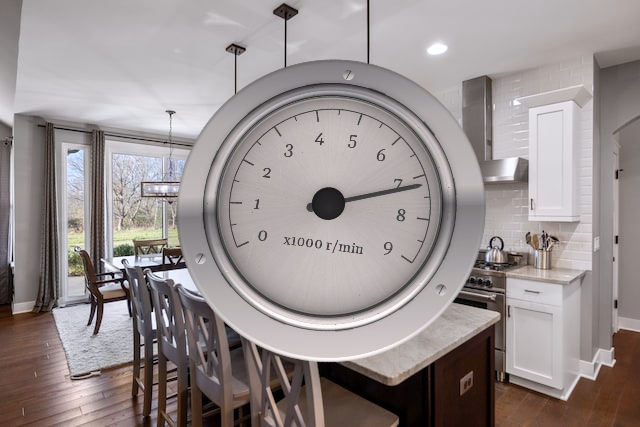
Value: **7250** rpm
